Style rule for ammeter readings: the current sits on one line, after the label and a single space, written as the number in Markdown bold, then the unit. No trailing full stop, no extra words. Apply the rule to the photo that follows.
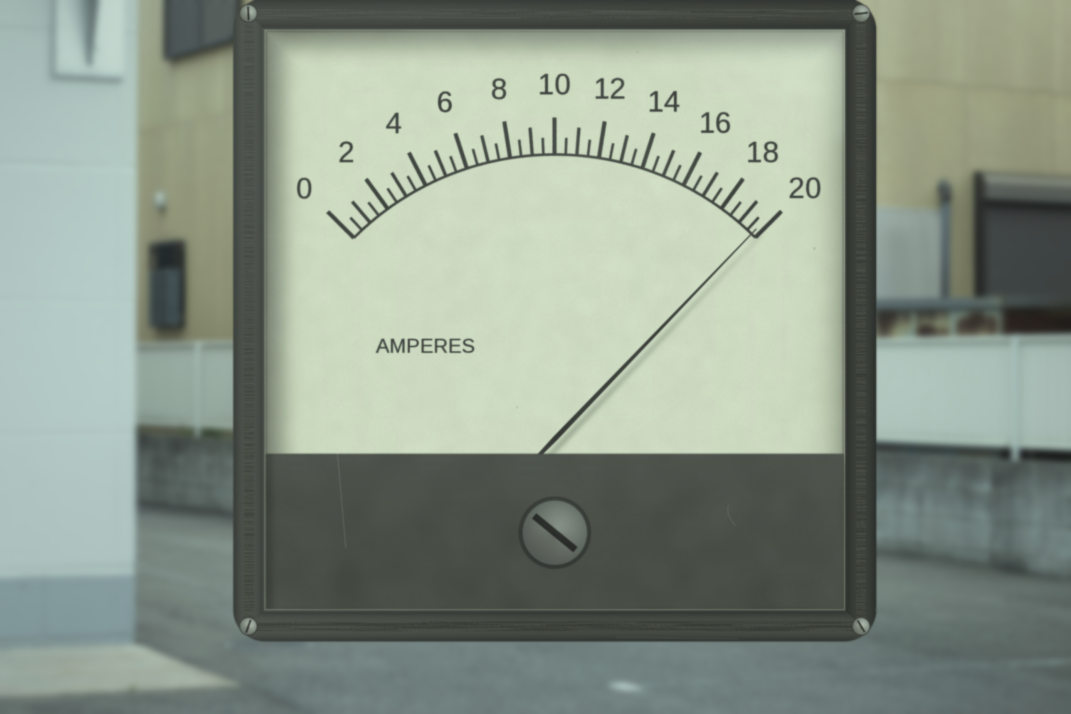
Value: **19.75** A
